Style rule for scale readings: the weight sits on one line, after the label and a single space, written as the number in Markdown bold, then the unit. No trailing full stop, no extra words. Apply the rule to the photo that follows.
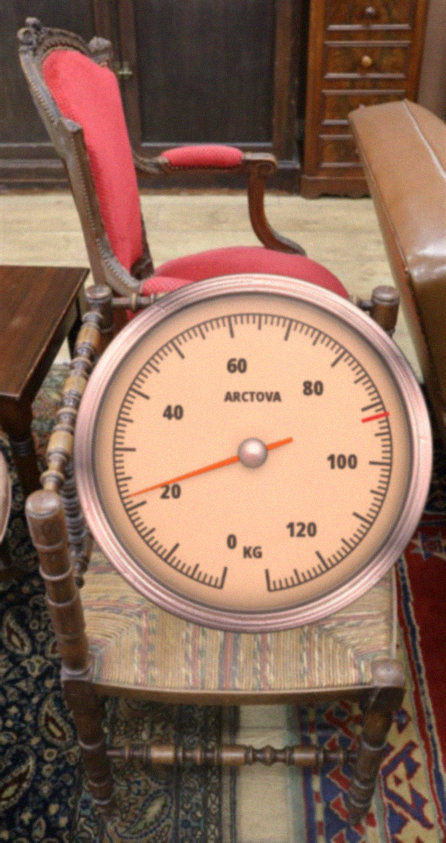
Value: **22** kg
